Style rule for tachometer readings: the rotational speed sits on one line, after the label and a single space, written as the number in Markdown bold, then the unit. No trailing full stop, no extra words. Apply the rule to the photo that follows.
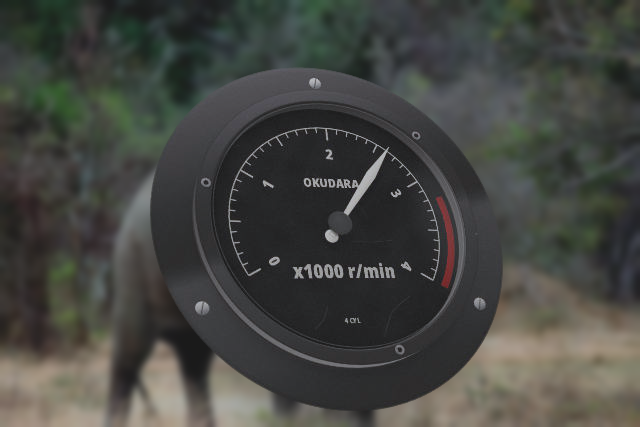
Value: **2600** rpm
